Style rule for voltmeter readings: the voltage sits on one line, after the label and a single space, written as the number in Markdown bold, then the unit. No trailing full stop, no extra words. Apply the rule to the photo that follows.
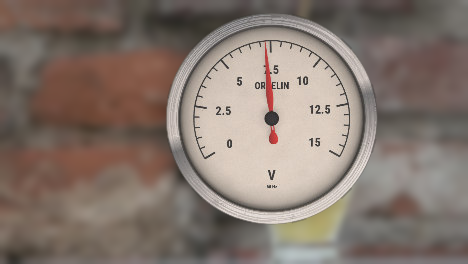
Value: **7.25** V
